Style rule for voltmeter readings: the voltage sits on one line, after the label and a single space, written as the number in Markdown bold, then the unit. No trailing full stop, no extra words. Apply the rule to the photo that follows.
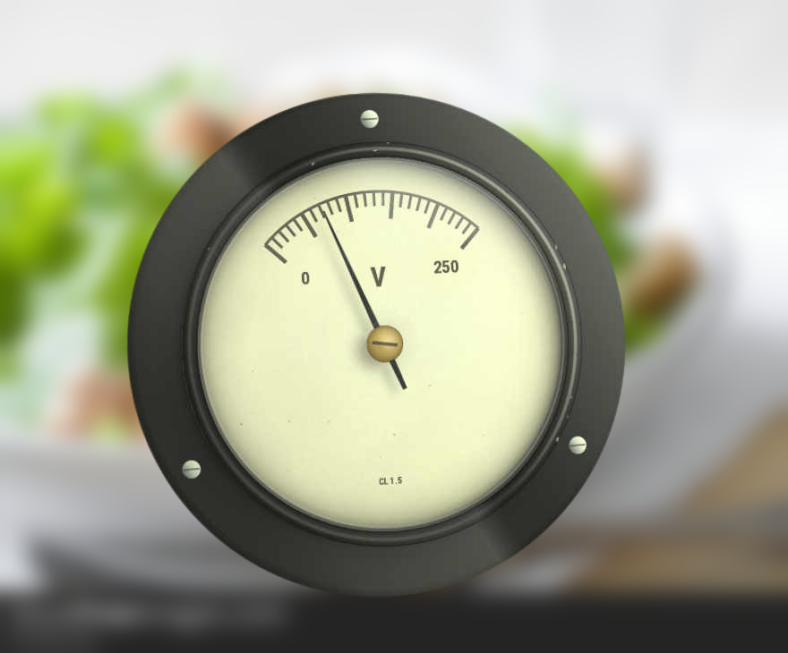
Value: **70** V
